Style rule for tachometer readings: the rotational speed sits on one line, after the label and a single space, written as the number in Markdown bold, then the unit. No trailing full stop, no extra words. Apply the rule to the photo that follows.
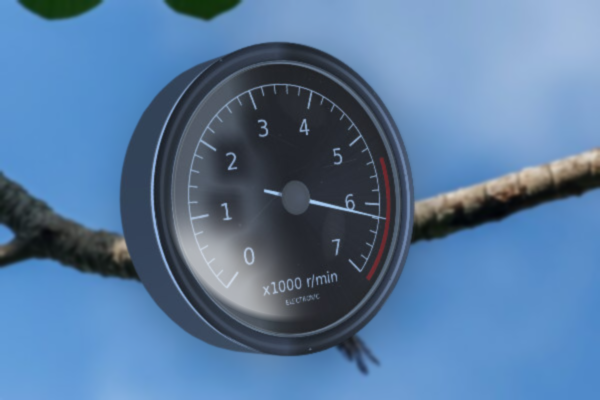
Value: **6200** rpm
